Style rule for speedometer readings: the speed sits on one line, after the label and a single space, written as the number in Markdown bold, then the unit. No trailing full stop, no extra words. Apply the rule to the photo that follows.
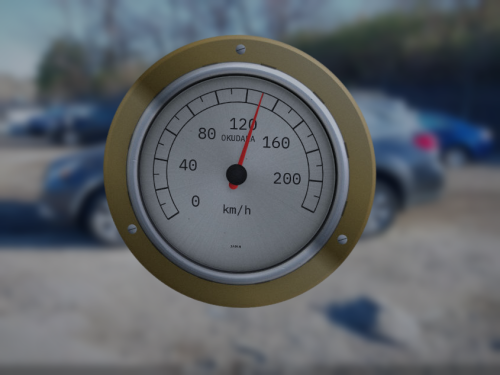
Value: **130** km/h
